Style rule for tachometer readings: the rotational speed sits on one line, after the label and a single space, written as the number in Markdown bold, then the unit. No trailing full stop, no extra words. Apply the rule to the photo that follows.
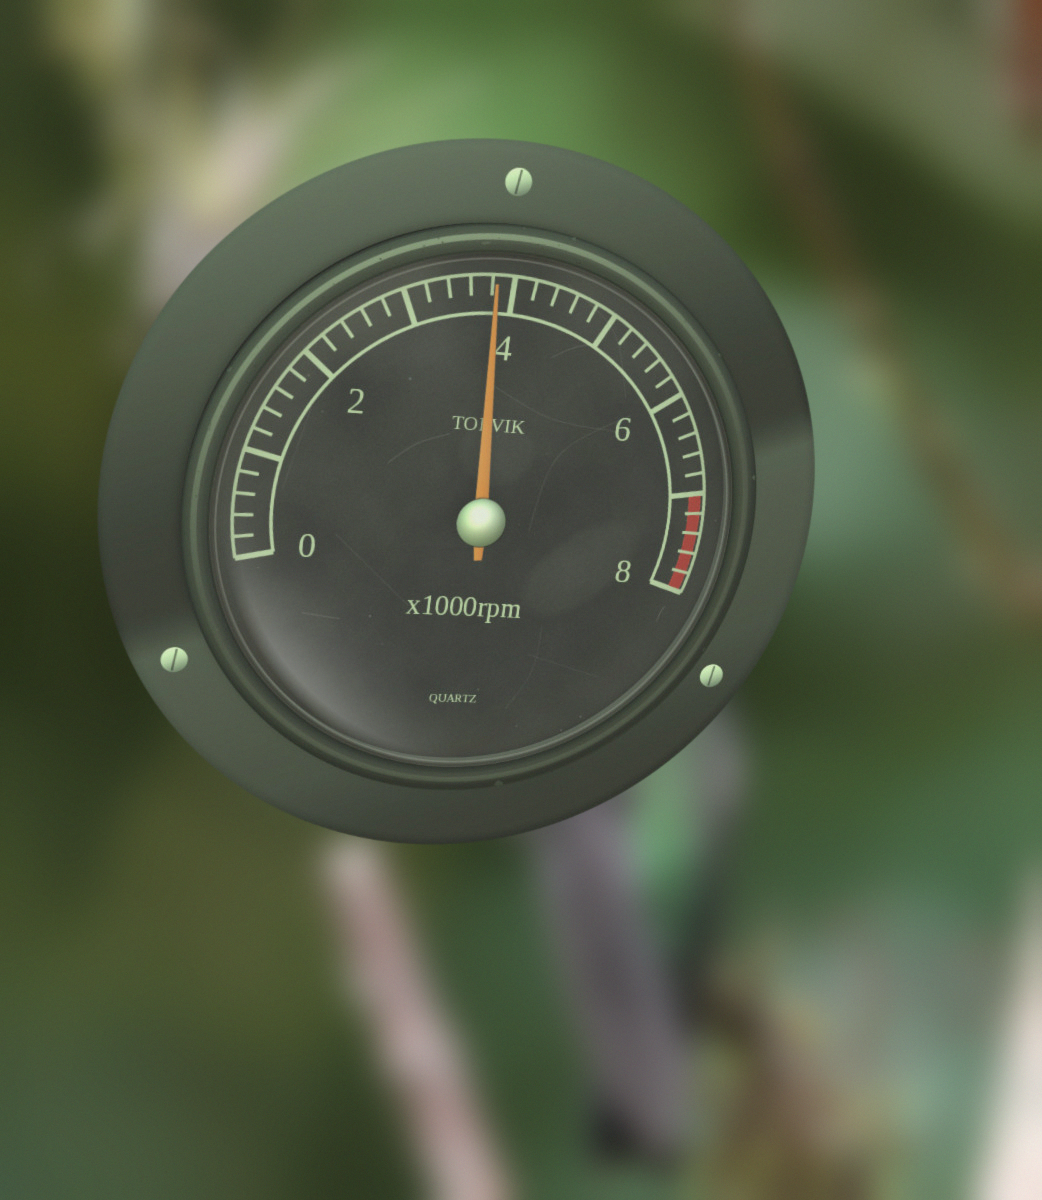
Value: **3800** rpm
